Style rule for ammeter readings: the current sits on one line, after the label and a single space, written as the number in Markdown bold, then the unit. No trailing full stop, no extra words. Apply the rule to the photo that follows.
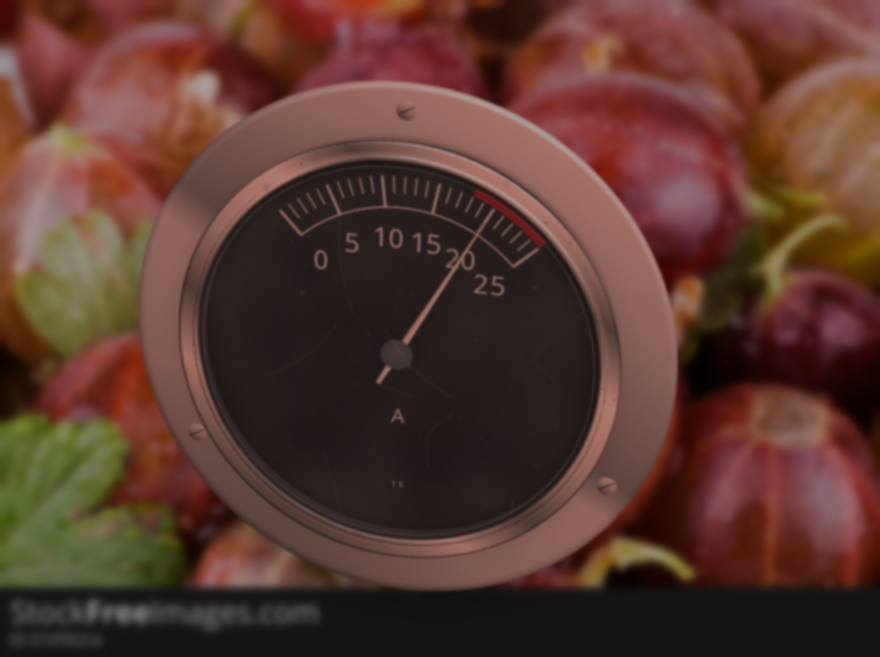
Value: **20** A
